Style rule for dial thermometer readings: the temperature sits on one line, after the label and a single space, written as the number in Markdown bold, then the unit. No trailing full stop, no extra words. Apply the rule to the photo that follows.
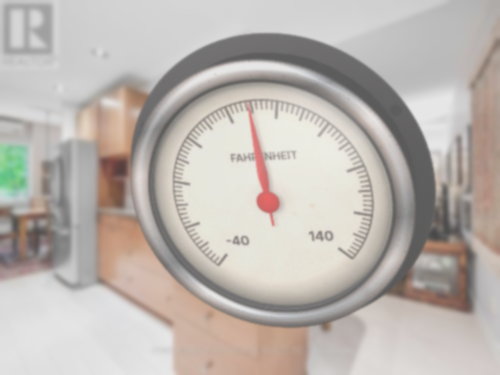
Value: **50** °F
